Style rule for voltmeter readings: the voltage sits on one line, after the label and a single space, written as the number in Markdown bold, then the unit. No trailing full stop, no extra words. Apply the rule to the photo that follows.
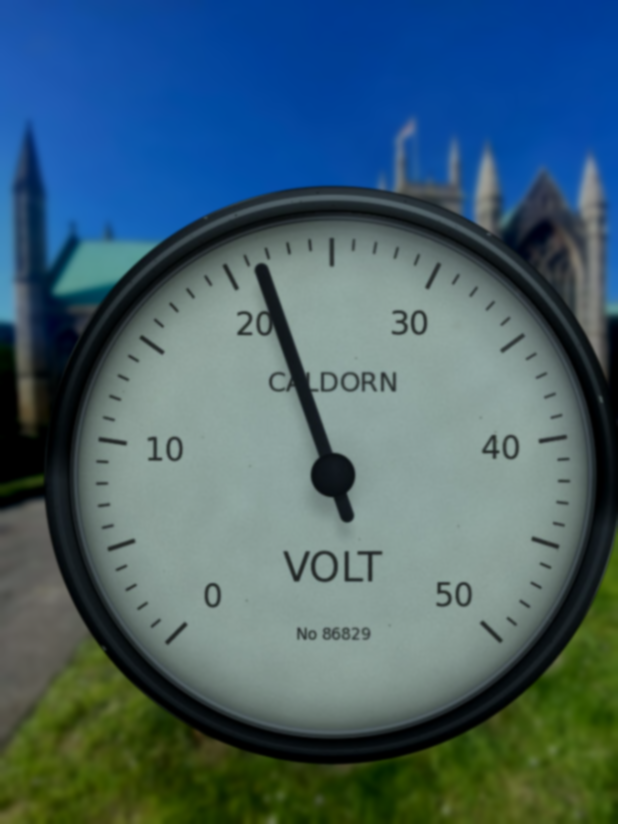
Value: **21.5** V
